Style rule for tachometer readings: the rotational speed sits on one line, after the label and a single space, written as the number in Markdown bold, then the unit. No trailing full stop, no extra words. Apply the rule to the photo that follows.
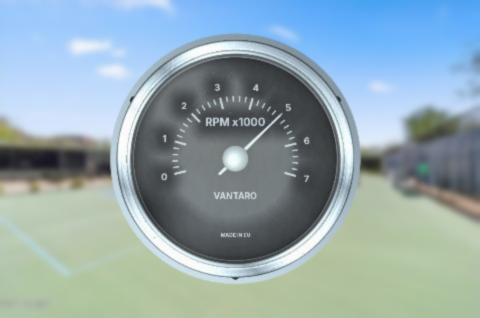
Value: **5000** rpm
